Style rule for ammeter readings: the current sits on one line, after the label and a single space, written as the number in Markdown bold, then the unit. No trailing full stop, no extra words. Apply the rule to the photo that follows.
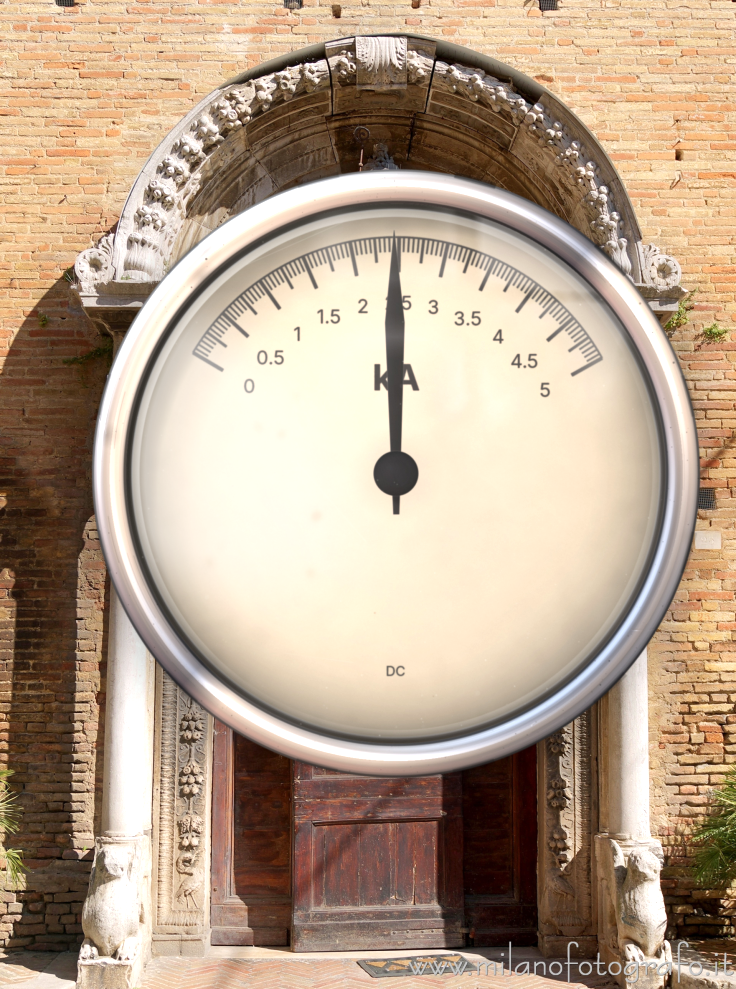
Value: **2.45** kA
